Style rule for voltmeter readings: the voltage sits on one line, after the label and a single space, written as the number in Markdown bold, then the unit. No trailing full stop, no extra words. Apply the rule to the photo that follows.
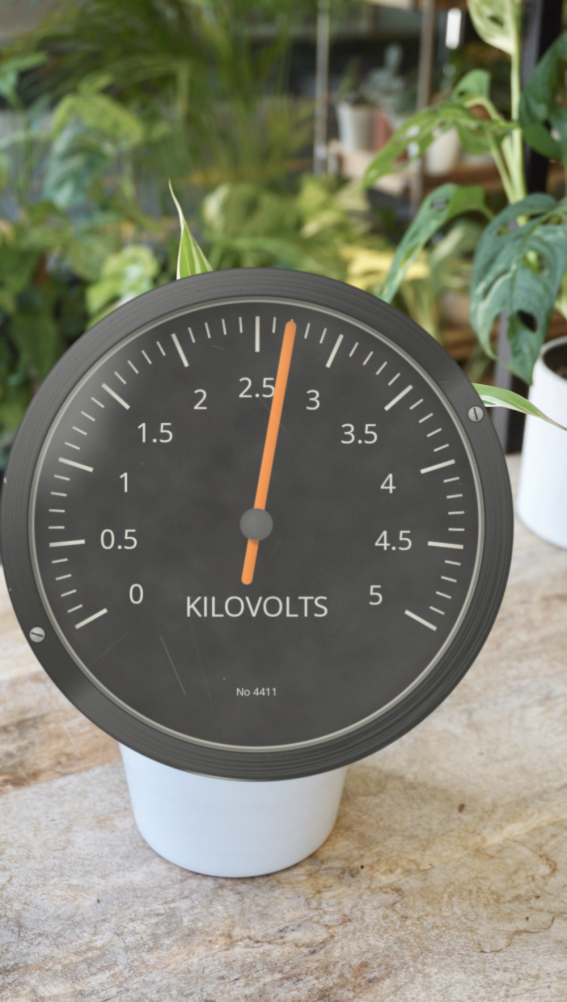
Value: **2.7** kV
